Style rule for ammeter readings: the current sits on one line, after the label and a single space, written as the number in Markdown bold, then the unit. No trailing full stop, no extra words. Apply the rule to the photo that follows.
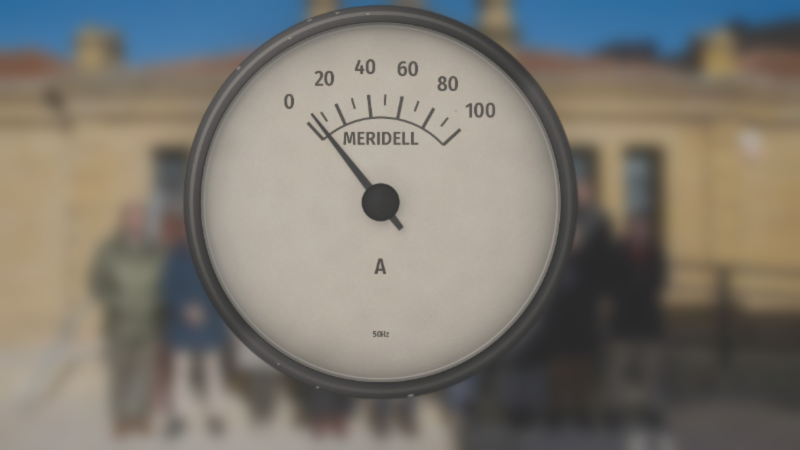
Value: **5** A
